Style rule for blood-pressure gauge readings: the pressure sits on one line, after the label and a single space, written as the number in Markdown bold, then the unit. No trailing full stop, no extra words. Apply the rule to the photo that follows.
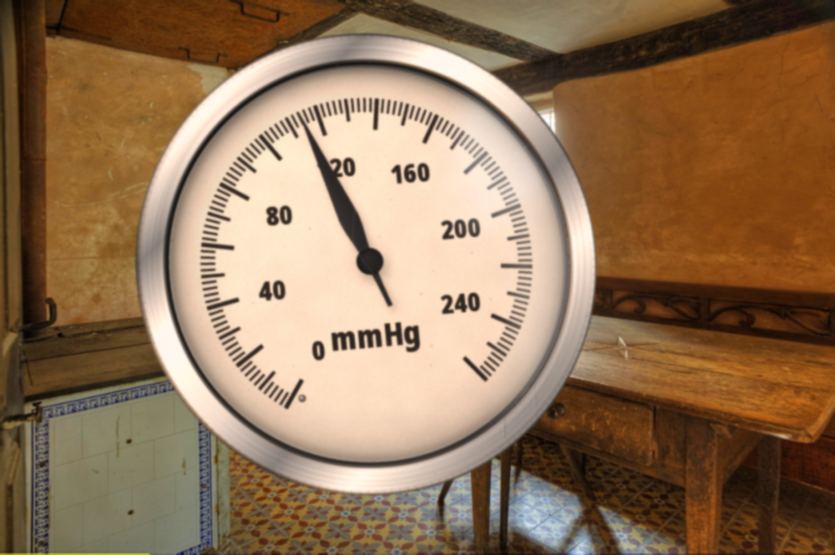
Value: **114** mmHg
